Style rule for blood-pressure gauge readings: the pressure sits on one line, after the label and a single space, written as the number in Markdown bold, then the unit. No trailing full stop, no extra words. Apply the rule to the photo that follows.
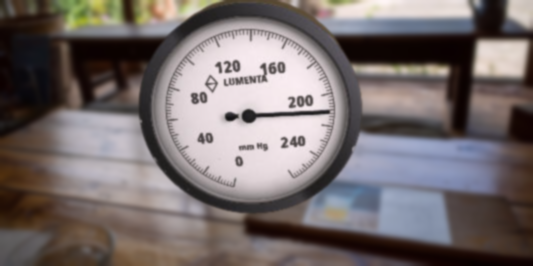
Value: **210** mmHg
